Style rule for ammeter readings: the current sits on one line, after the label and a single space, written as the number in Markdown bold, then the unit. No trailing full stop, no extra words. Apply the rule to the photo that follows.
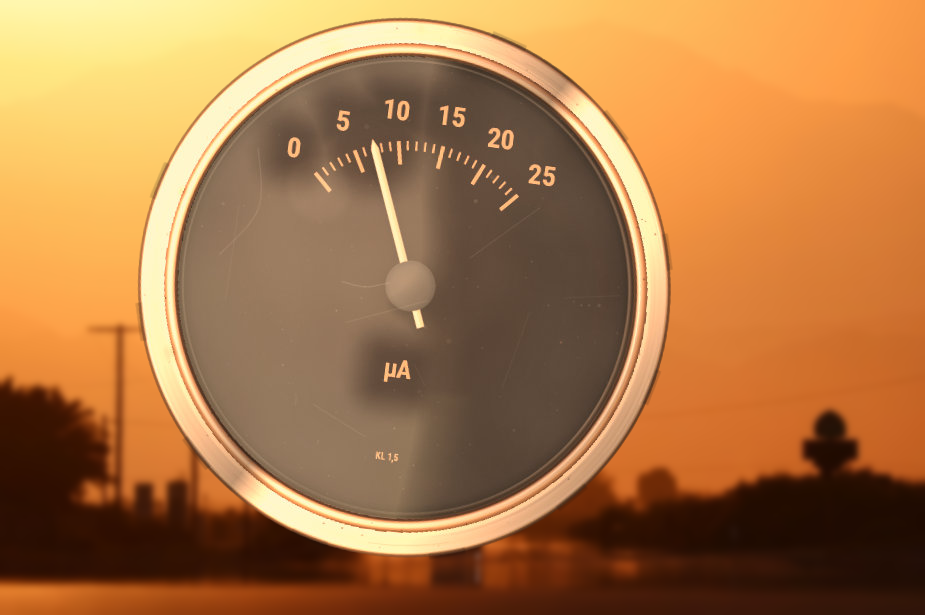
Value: **7** µA
